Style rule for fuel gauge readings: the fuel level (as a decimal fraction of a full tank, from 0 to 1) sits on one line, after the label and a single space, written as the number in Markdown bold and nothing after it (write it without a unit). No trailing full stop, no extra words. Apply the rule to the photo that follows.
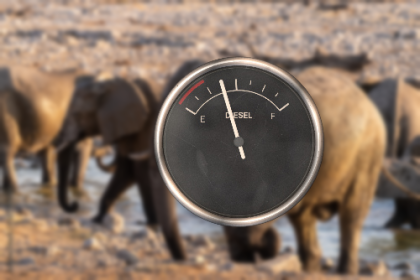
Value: **0.375**
